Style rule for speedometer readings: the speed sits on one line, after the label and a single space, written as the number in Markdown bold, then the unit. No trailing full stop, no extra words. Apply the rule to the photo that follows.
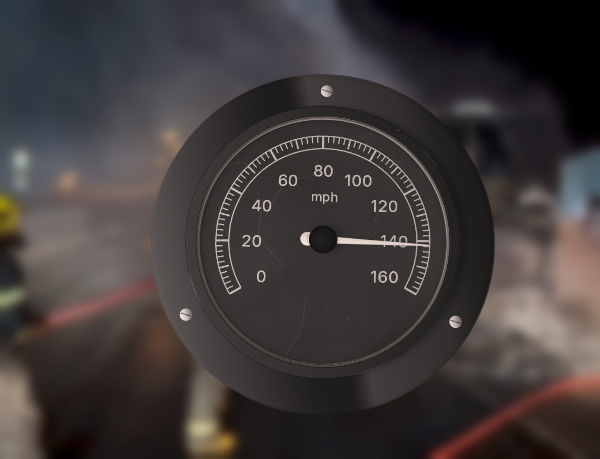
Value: **142** mph
